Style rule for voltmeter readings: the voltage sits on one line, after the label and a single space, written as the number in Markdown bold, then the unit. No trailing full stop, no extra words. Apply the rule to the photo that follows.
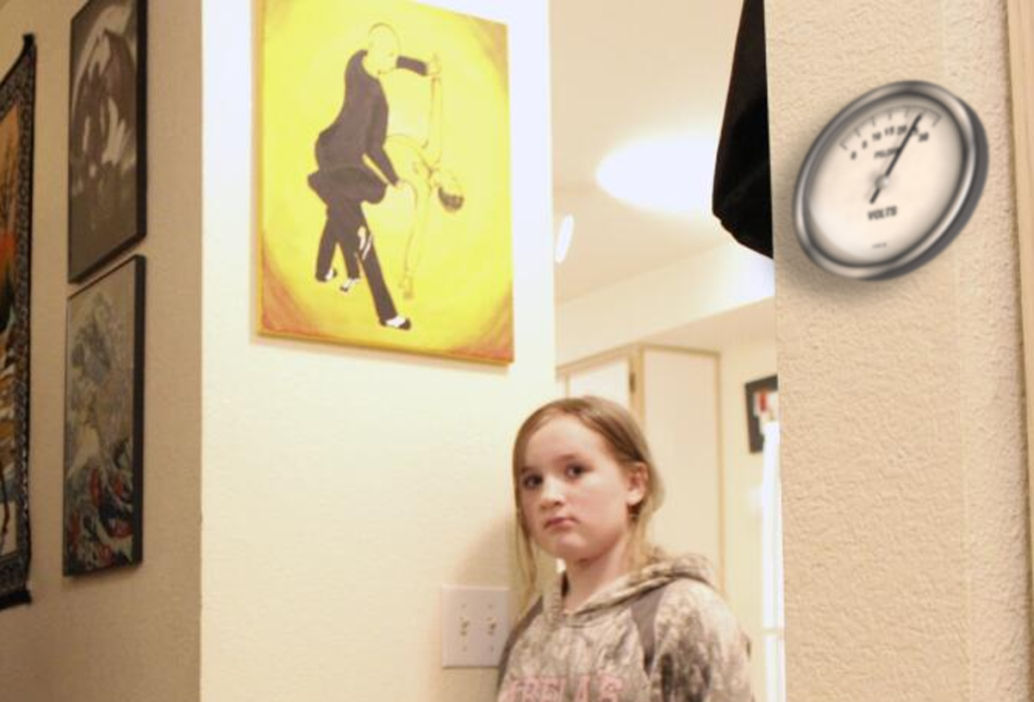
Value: **25** V
